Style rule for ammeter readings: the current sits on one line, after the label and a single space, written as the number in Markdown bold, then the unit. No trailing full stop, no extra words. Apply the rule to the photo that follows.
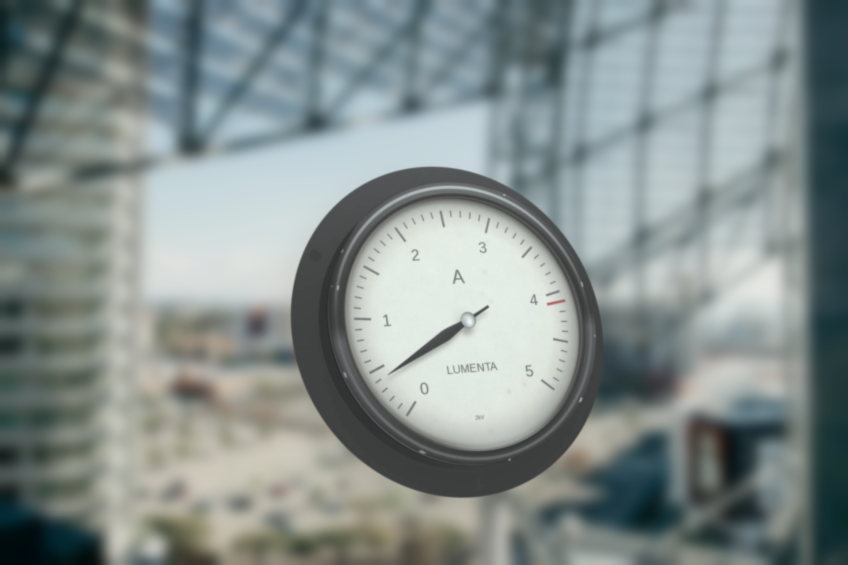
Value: **0.4** A
